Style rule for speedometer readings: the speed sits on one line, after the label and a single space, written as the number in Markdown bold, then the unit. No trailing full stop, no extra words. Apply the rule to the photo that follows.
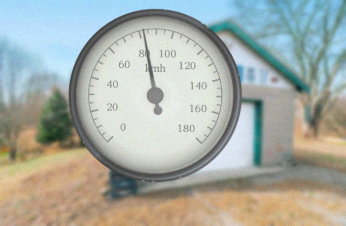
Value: **82.5** km/h
